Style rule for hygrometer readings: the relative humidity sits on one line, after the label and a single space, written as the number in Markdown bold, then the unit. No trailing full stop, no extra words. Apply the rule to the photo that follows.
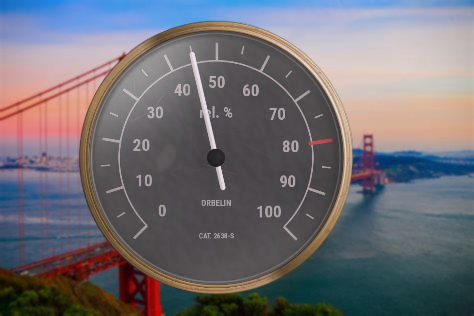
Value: **45** %
